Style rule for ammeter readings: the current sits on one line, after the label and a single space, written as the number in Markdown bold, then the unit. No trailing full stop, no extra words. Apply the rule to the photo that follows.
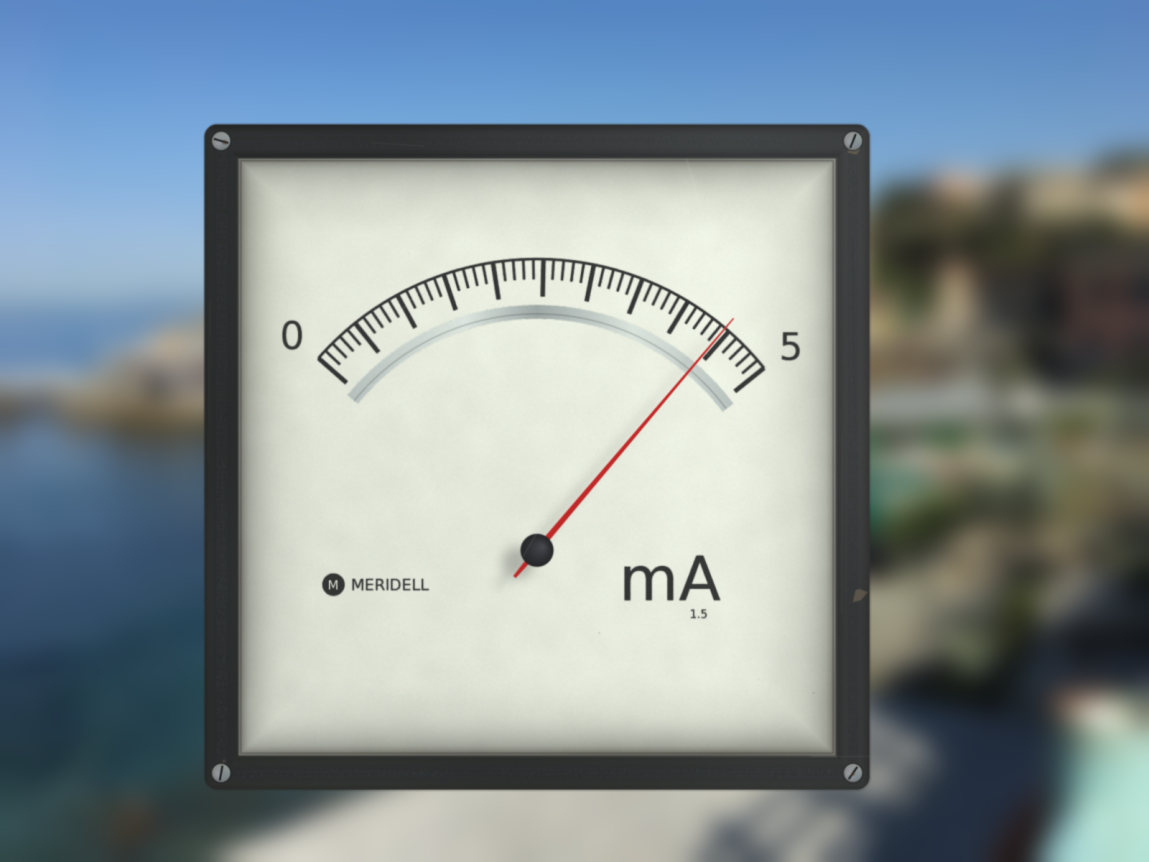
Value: **4.45** mA
